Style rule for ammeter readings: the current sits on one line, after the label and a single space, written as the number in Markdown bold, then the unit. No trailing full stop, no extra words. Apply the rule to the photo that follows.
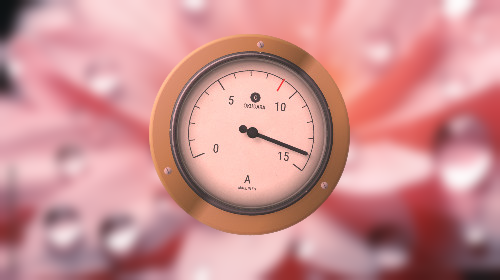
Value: **14** A
